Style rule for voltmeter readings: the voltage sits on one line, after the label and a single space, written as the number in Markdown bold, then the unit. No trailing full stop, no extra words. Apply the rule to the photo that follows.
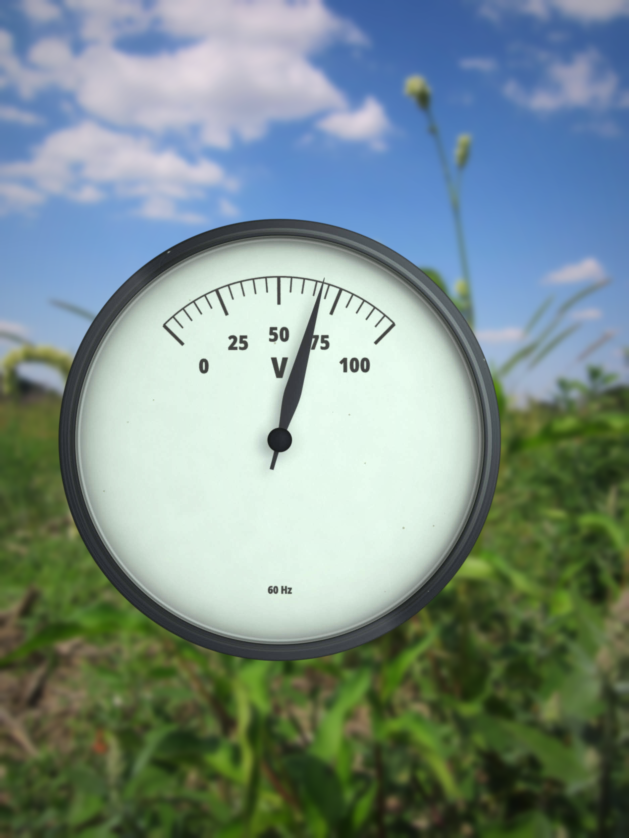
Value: **67.5** V
